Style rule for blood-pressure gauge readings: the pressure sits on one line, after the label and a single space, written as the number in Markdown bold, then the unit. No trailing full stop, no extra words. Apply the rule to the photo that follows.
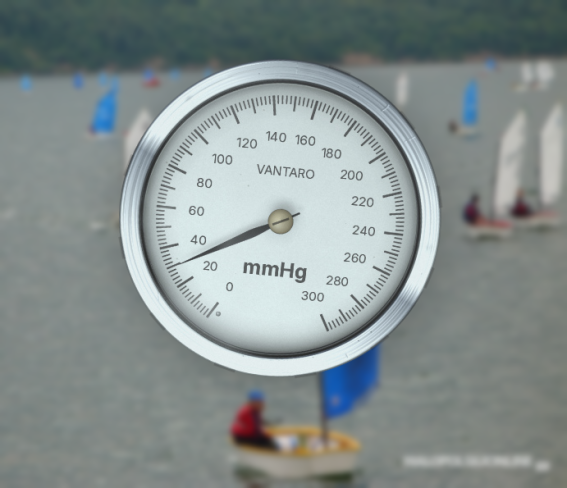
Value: **30** mmHg
